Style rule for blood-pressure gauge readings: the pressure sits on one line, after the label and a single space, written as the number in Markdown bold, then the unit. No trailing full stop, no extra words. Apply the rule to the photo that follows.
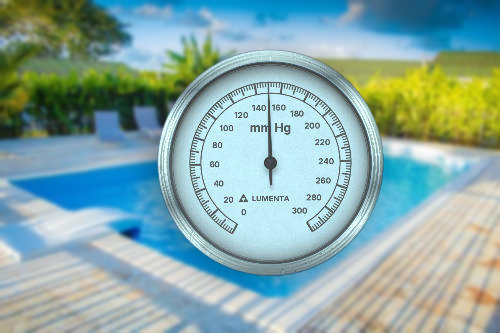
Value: **150** mmHg
